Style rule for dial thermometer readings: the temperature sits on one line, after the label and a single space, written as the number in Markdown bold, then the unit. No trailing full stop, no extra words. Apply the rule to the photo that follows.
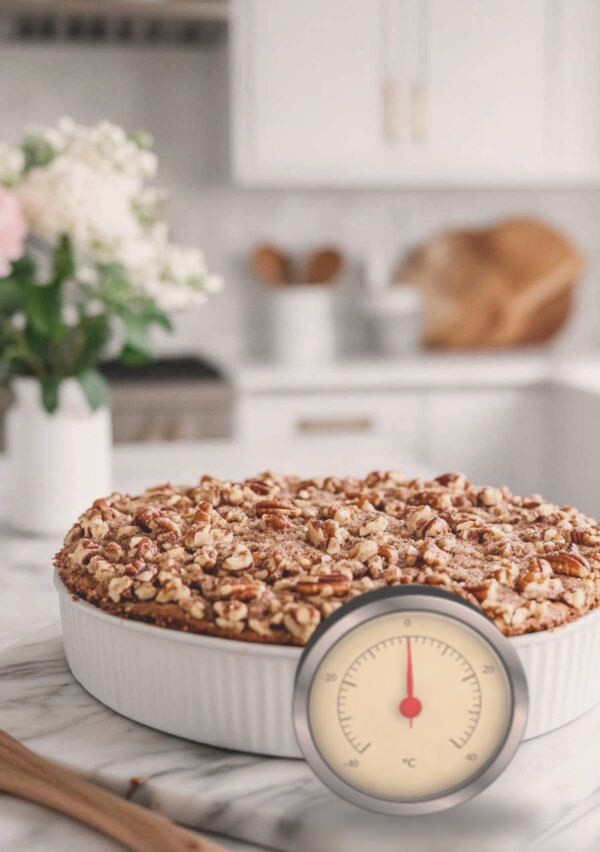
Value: **0** °C
